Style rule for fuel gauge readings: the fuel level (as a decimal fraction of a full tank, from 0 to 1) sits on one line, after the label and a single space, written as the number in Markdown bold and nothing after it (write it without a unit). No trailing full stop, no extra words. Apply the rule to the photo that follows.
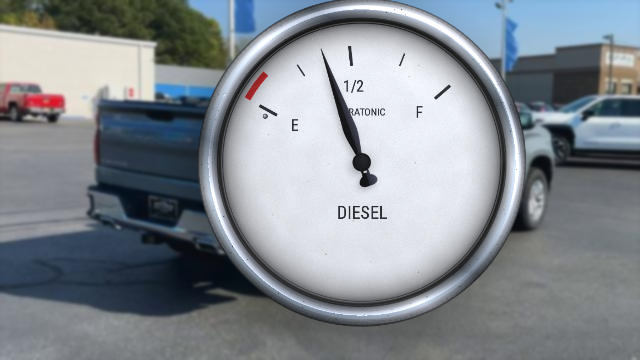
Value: **0.375**
